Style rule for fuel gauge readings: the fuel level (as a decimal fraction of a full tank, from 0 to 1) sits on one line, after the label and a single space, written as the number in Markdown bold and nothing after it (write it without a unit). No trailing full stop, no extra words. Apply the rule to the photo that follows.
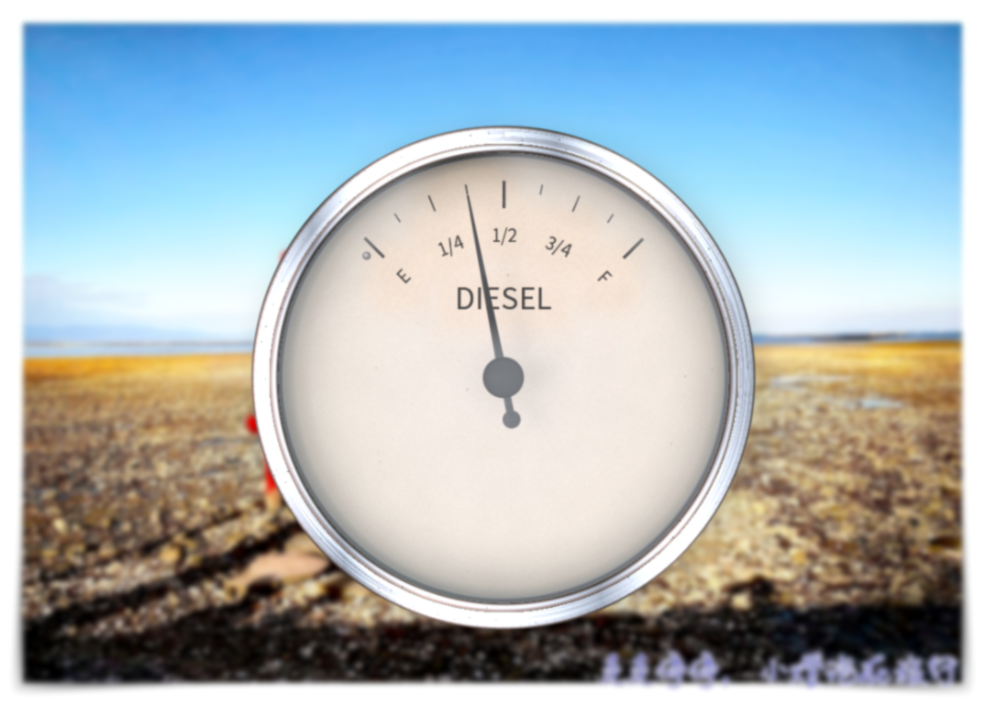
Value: **0.375**
